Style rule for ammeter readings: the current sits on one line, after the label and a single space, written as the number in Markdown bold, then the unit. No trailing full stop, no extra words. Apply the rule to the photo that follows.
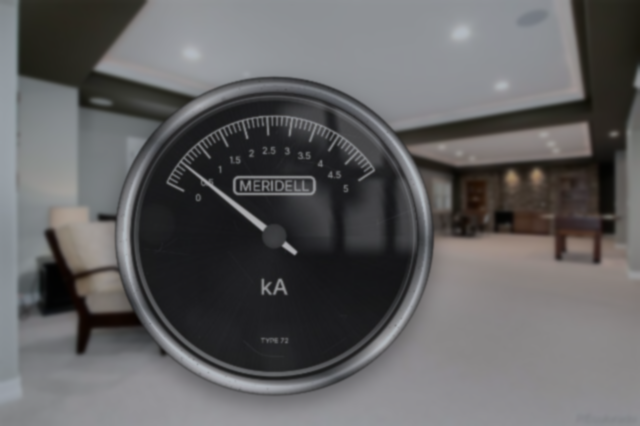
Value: **0.5** kA
